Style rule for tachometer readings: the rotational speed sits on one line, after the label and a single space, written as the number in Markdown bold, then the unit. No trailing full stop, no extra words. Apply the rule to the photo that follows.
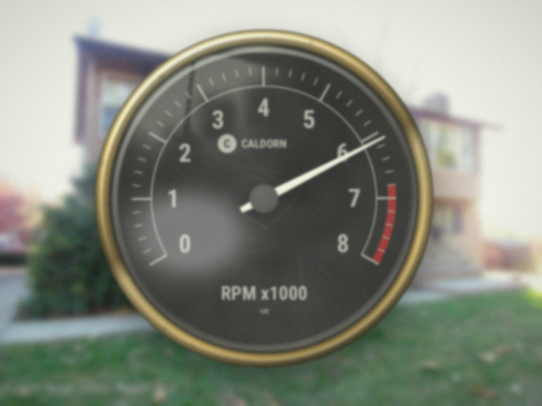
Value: **6100** rpm
